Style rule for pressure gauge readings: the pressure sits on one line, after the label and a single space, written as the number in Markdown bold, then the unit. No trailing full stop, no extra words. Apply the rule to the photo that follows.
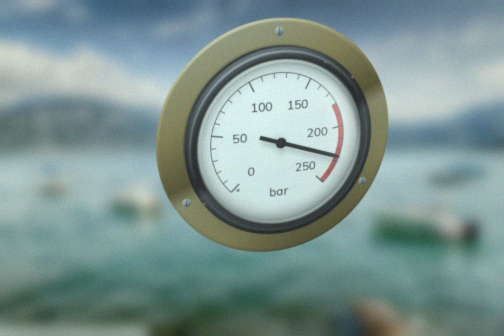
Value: **225** bar
